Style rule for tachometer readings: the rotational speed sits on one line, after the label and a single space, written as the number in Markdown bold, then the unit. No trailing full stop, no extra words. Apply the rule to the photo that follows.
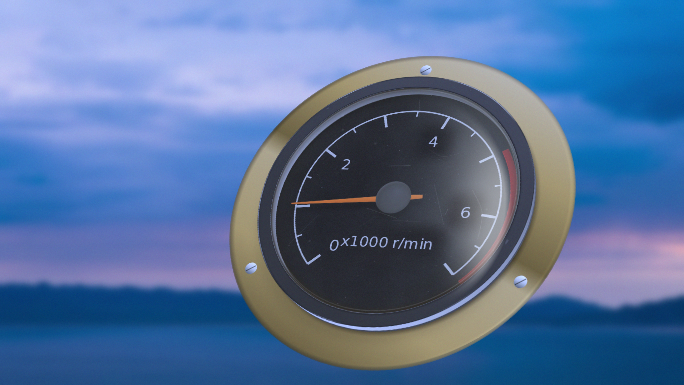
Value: **1000** rpm
